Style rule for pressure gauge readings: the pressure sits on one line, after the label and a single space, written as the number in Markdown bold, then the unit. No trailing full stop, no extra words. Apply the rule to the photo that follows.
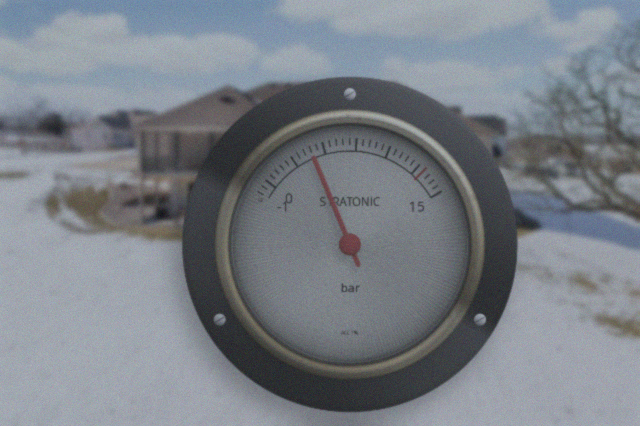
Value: **4** bar
